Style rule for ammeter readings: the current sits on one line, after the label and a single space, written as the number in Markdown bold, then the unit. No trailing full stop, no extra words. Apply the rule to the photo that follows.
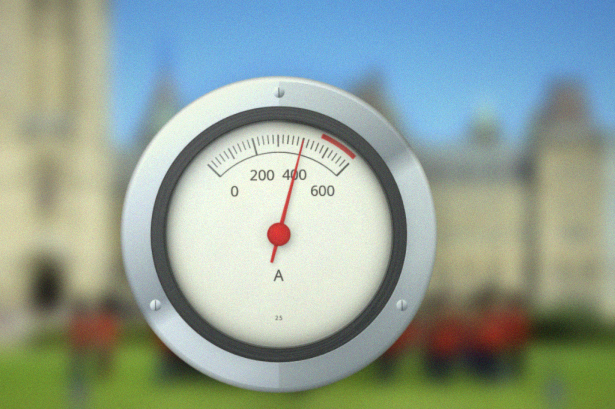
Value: **400** A
